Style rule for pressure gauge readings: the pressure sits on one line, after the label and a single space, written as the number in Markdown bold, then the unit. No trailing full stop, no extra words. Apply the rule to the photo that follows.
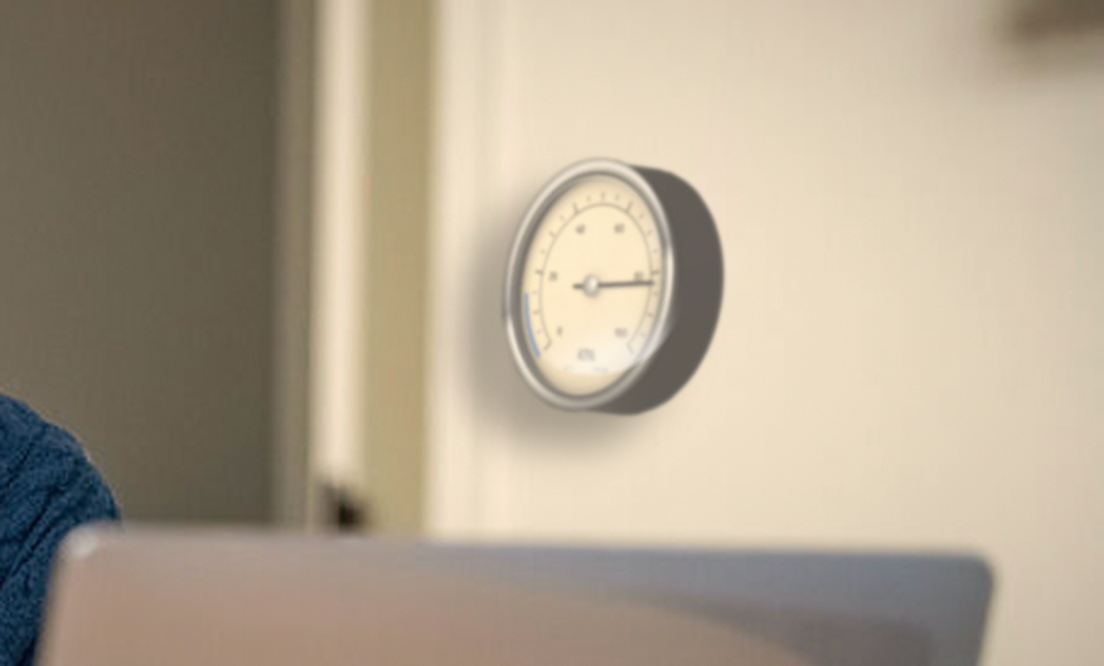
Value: **82.5** kPa
